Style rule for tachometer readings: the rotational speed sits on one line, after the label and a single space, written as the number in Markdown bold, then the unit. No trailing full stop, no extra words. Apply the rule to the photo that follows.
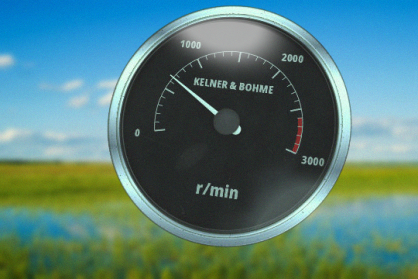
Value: **650** rpm
